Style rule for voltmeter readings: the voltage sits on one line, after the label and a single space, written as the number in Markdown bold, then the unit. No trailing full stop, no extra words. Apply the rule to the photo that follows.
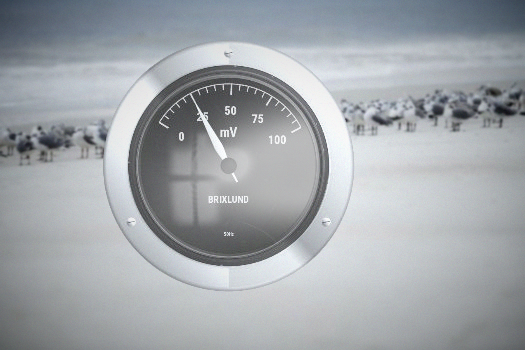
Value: **25** mV
